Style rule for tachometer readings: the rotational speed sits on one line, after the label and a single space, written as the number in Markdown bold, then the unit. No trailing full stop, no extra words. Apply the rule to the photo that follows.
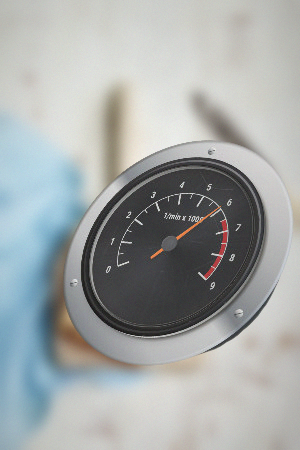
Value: **6000** rpm
